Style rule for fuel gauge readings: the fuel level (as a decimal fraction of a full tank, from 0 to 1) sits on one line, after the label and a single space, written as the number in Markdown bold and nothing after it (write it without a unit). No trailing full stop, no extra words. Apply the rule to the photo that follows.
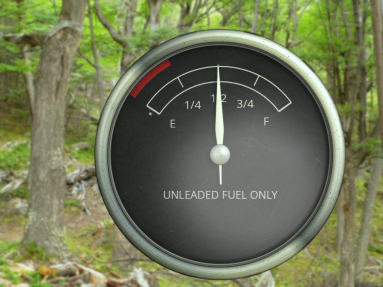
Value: **0.5**
